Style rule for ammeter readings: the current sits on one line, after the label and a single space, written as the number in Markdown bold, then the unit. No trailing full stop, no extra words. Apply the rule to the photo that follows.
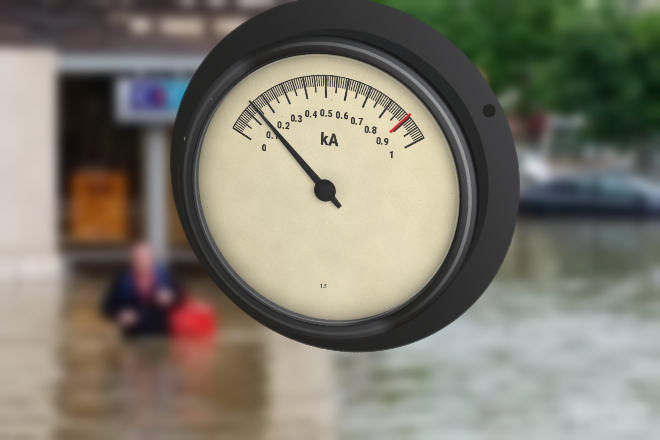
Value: **0.15** kA
